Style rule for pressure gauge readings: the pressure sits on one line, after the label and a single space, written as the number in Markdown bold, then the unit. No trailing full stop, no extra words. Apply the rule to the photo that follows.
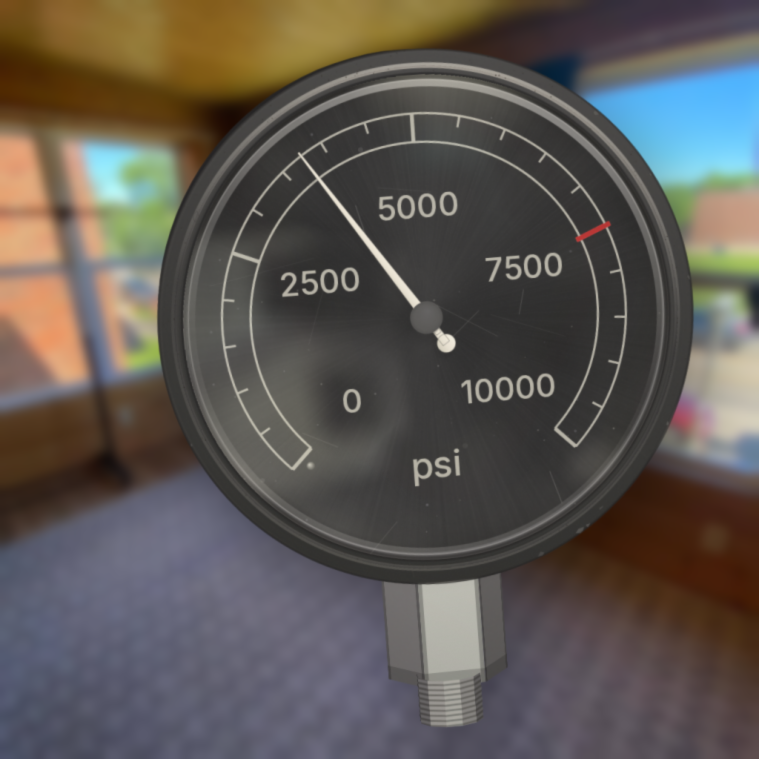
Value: **3750** psi
